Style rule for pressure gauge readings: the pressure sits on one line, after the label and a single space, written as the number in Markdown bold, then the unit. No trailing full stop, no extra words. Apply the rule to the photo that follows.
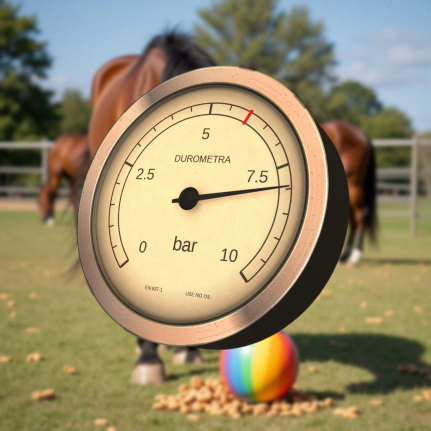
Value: **8** bar
